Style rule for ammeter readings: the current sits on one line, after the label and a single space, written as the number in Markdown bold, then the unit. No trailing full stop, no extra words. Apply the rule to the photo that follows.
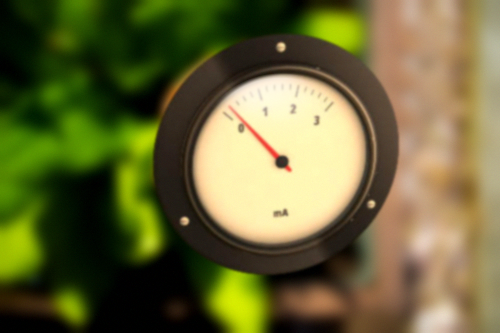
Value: **0.2** mA
